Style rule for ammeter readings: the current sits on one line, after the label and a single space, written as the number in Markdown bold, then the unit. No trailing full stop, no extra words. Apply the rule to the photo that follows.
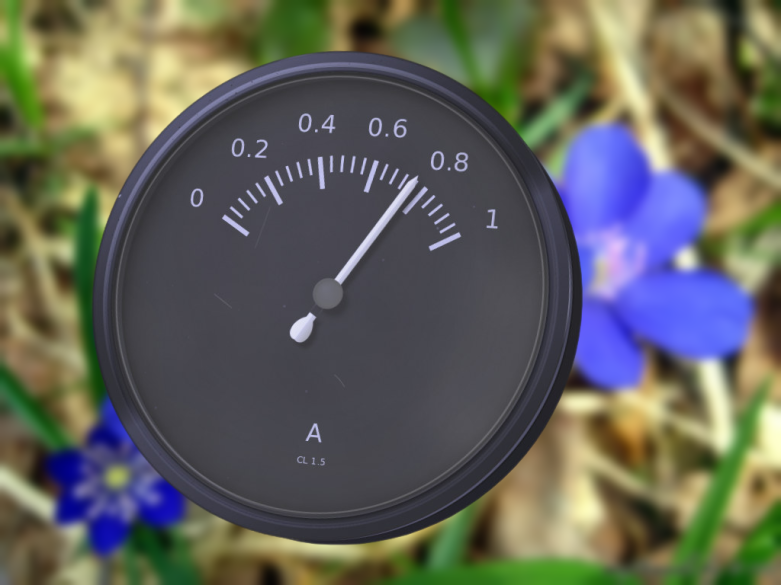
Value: **0.76** A
